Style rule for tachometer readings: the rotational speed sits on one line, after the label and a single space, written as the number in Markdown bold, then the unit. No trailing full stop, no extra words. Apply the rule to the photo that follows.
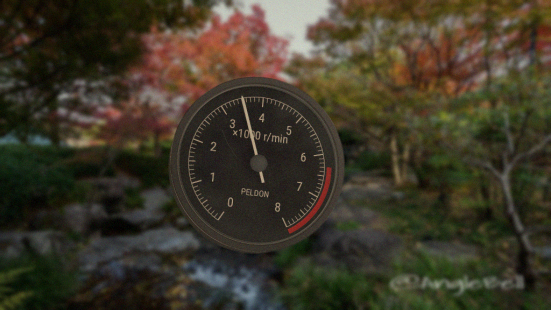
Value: **3500** rpm
